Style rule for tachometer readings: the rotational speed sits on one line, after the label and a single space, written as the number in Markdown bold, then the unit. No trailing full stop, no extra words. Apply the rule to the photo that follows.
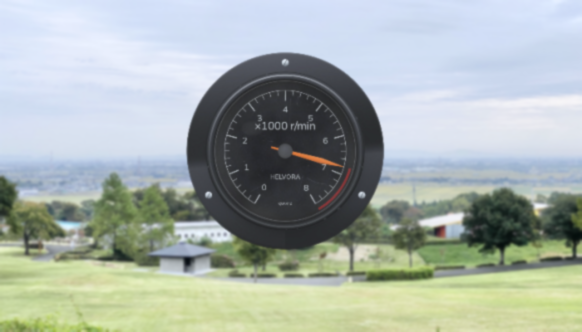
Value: **6800** rpm
